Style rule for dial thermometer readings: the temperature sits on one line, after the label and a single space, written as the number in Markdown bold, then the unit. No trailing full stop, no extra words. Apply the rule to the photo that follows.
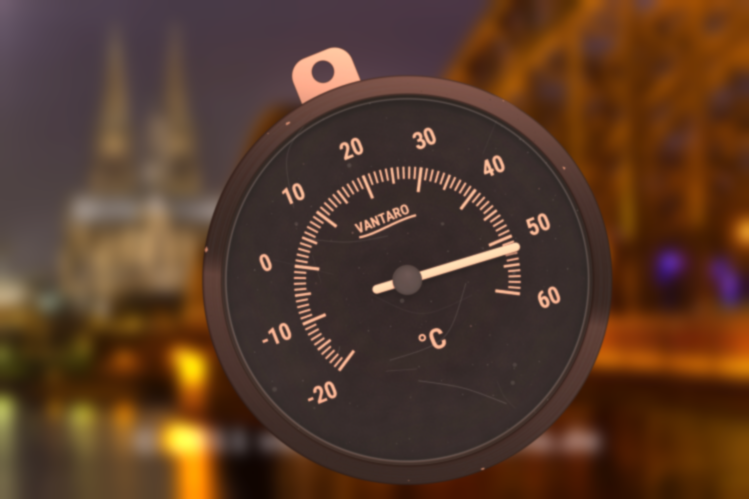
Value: **52** °C
